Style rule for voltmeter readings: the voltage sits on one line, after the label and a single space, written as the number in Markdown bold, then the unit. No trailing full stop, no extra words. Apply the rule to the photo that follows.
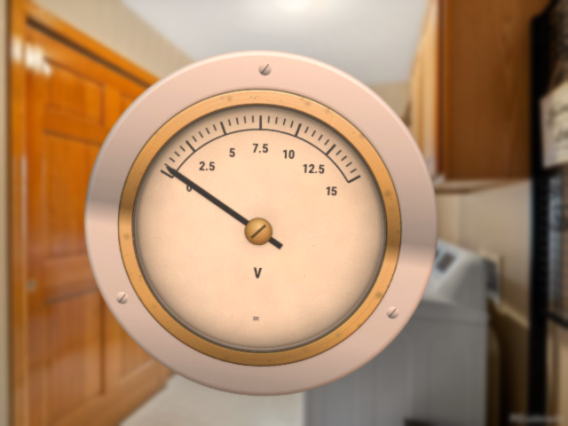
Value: **0.5** V
